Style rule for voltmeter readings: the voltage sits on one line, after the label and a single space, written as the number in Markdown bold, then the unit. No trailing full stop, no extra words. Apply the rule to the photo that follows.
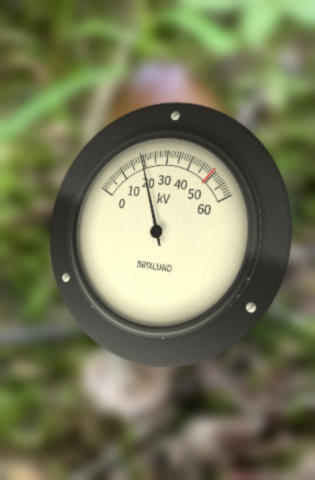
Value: **20** kV
